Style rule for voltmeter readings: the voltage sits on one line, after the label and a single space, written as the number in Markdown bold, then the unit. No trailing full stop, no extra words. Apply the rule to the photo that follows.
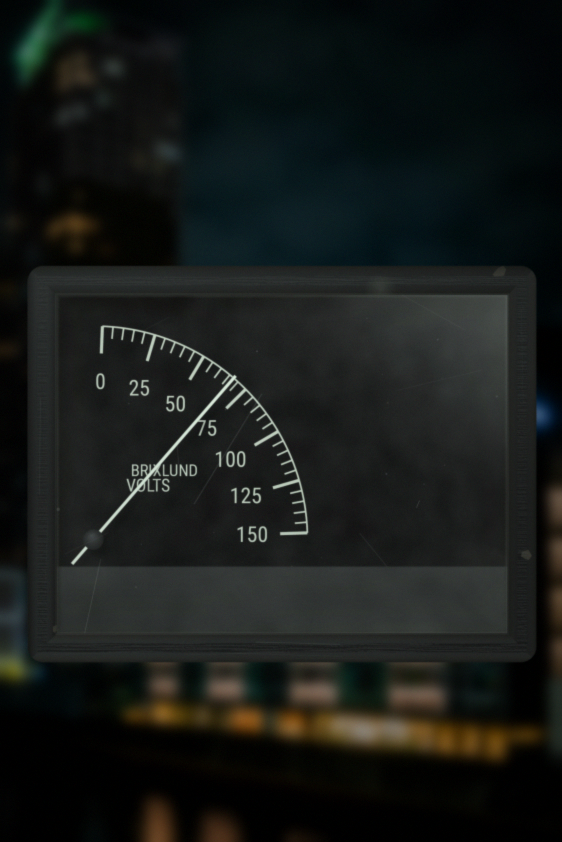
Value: **67.5** V
